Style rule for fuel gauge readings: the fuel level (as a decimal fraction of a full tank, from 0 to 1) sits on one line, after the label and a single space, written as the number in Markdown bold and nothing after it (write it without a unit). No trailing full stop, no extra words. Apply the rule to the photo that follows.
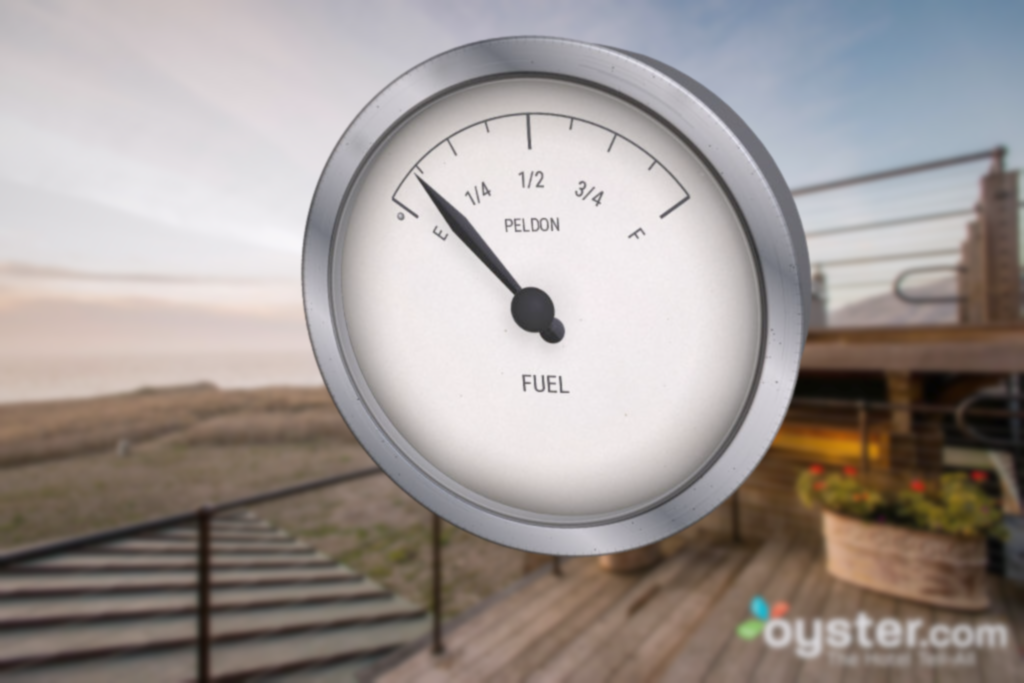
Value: **0.125**
